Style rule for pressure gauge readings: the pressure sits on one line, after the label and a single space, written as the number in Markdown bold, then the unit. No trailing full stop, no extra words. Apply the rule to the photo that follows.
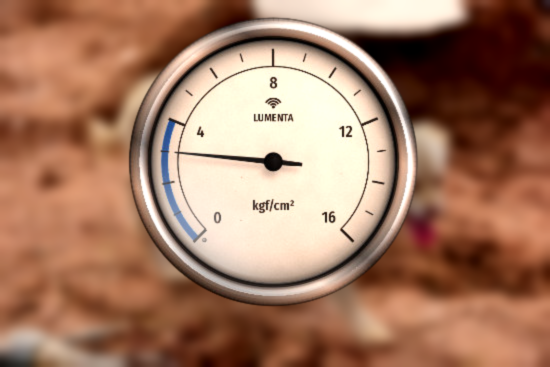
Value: **3** kg/cm²
